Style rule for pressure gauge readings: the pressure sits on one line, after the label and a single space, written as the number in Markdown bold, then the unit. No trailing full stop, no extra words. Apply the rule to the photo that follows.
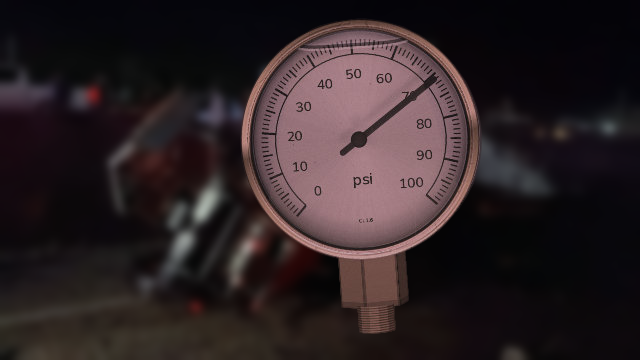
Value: **71** psi
